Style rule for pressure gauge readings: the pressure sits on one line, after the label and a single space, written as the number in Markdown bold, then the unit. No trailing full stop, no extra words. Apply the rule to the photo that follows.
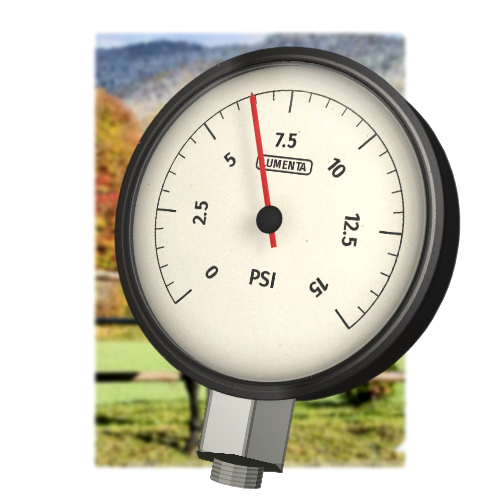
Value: **6.5** psi
